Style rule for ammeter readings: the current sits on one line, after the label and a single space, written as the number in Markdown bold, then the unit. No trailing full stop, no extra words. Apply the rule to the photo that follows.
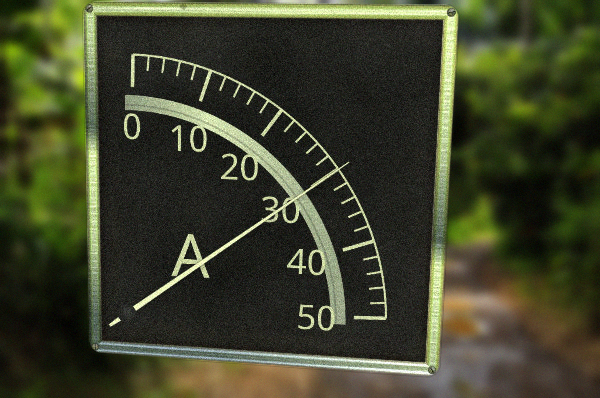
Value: **30** A
